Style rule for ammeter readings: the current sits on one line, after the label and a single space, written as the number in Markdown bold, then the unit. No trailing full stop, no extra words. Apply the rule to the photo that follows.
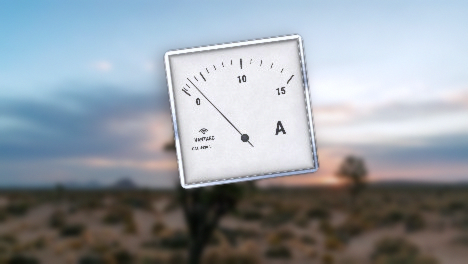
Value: **3** A
